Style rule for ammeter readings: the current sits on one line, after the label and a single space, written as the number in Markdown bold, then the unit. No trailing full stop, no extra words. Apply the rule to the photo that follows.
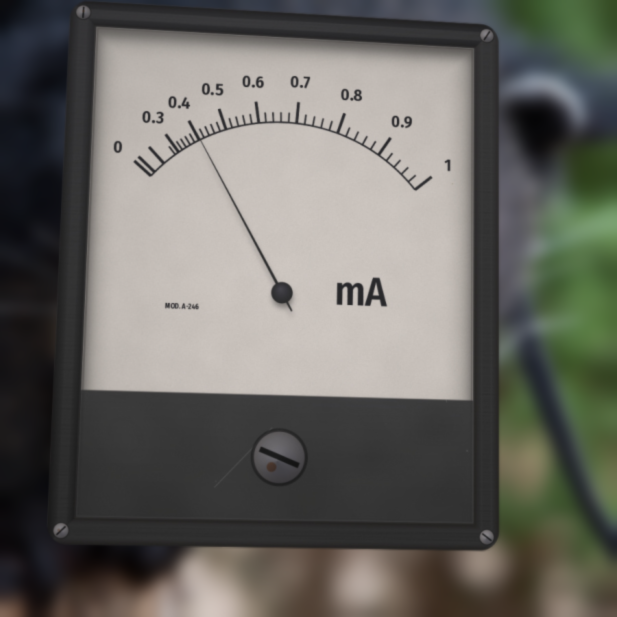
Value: **0.4** mA
